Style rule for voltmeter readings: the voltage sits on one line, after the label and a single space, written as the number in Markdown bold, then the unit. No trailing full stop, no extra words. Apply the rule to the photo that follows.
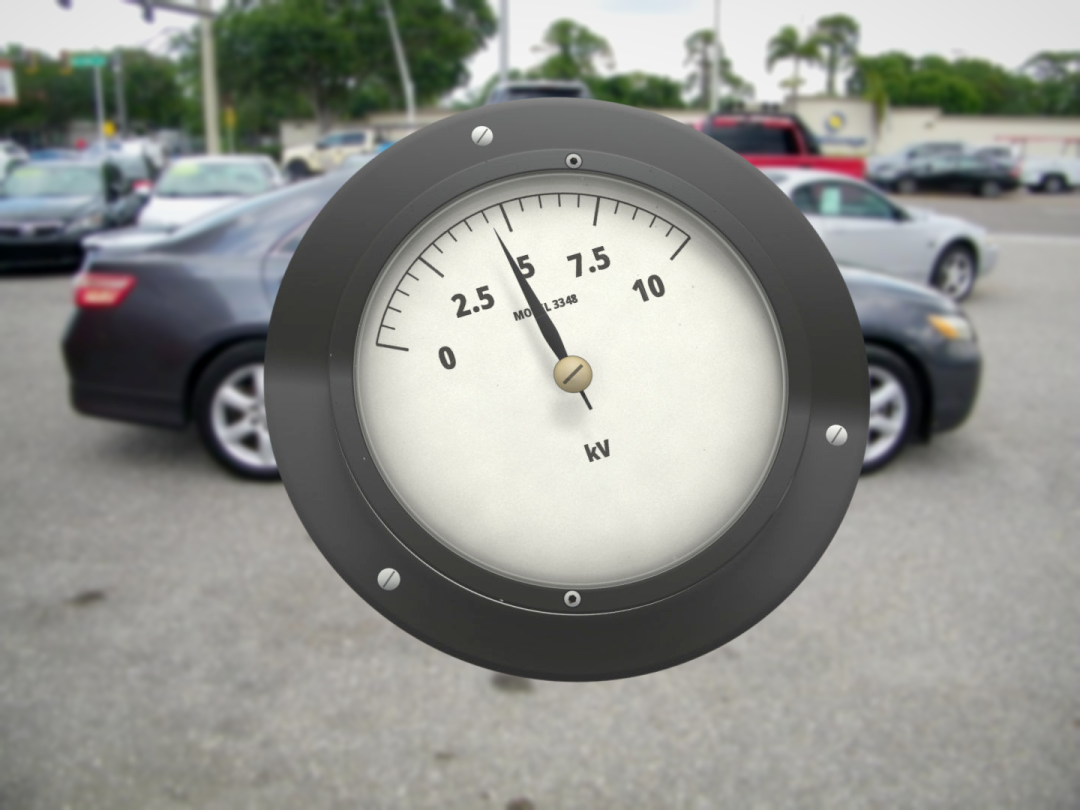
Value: **4.5** kV
